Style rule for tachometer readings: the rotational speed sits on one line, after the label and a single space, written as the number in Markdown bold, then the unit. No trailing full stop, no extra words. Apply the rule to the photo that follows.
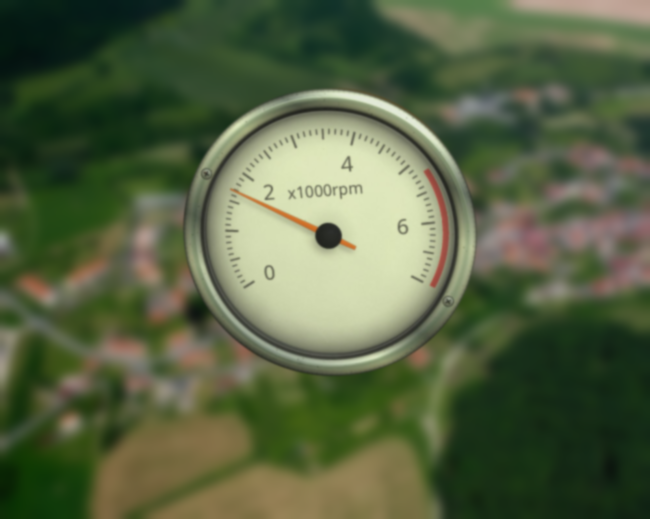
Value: **1700** rpm
